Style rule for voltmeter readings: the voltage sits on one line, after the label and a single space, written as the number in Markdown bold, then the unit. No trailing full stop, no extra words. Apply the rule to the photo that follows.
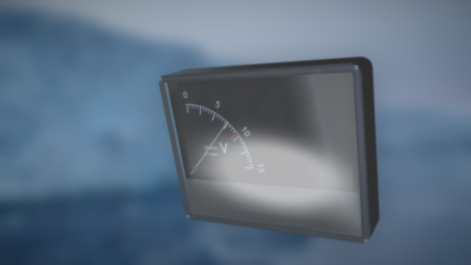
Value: **7.5** V
